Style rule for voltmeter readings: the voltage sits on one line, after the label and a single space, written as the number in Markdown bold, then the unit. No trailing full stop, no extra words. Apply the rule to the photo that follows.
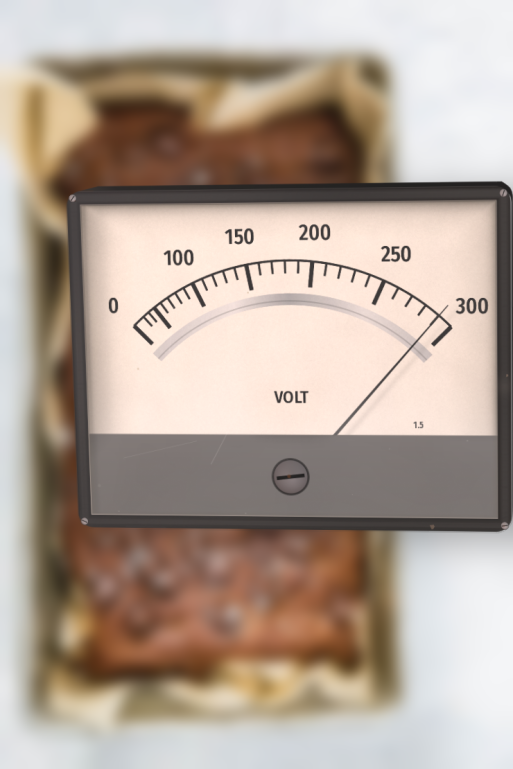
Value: **290** V
